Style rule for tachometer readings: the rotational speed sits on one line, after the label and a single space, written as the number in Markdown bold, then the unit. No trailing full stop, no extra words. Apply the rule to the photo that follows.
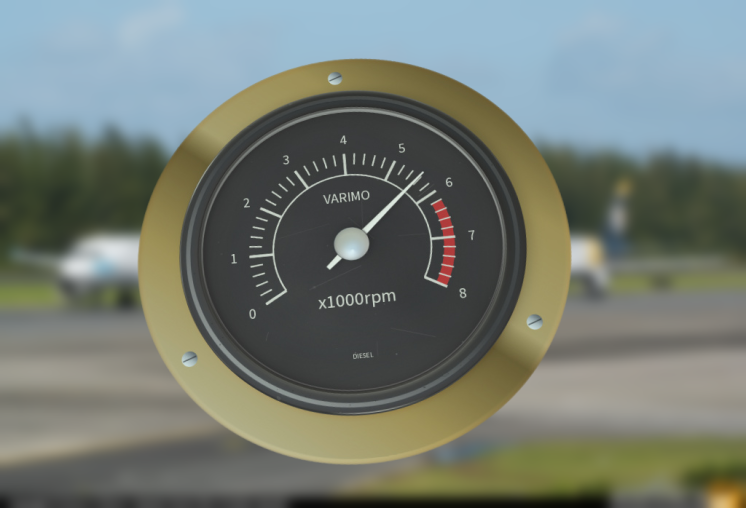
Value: **5600** rpm
